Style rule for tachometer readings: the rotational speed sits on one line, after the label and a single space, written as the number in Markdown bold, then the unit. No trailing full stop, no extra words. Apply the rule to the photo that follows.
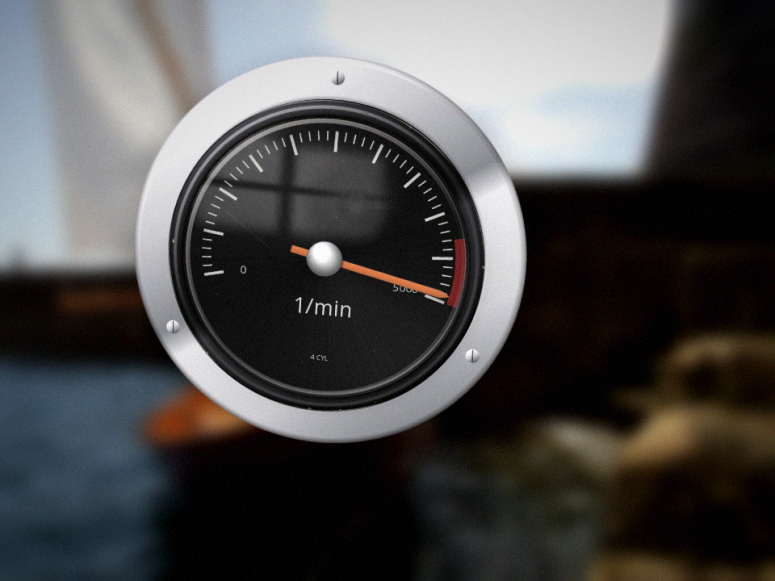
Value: **4900** rpm
